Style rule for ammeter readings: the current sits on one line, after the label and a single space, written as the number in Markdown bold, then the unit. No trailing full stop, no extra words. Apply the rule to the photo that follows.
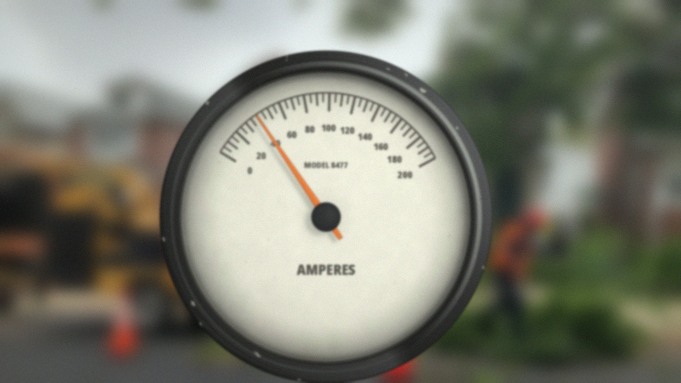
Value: **40** A
